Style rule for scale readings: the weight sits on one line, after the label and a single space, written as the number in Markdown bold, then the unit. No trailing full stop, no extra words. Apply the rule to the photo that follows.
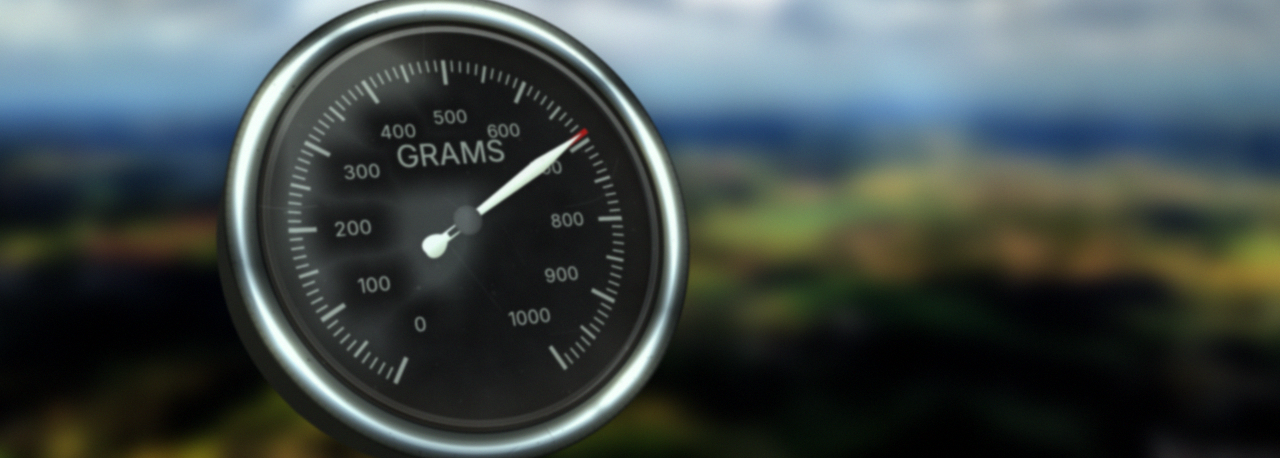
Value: **690** g
